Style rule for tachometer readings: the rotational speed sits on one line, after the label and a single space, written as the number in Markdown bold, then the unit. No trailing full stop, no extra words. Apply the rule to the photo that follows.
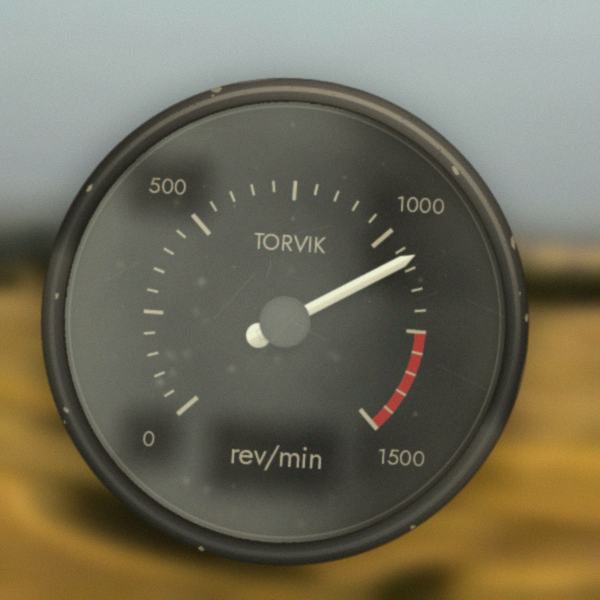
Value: **1075** rpm
